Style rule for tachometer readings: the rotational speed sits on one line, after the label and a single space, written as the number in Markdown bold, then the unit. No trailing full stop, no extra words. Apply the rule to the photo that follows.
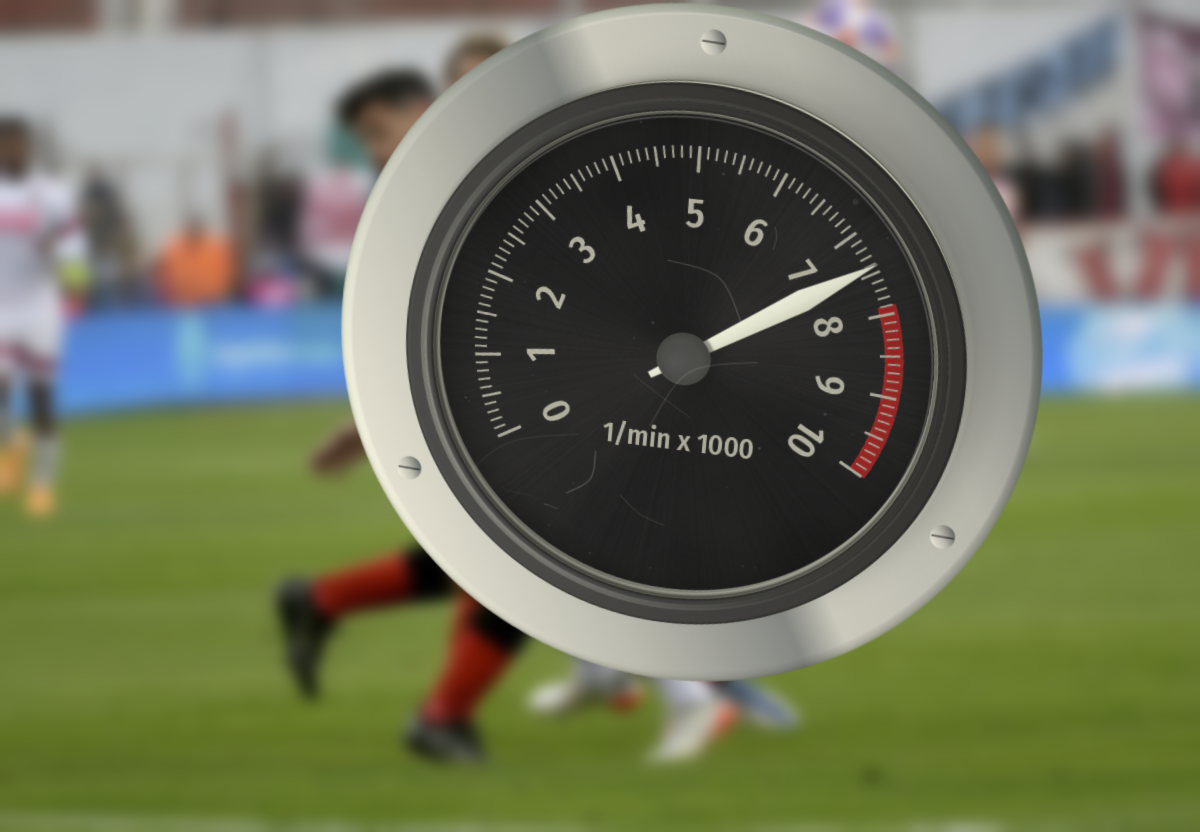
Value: **7400** rpm
